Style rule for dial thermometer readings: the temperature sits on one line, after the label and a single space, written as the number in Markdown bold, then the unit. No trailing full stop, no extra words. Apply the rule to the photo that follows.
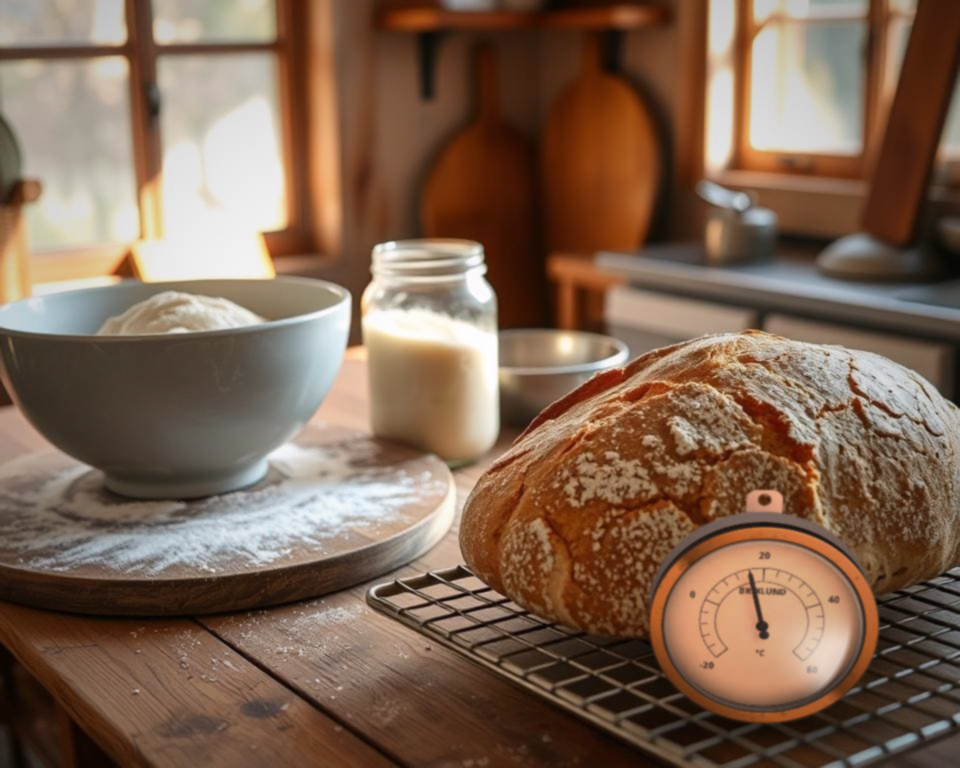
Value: **16** °C
